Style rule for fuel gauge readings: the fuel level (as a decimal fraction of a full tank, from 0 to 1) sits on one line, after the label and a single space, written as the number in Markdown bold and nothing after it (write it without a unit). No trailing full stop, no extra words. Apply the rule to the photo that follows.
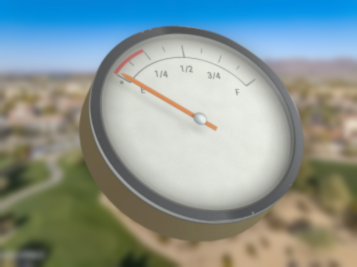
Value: **0**
